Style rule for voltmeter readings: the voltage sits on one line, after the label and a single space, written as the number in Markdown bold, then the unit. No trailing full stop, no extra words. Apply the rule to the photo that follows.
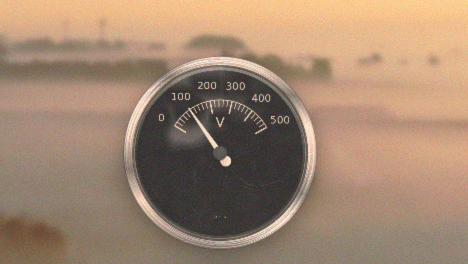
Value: **100** V
